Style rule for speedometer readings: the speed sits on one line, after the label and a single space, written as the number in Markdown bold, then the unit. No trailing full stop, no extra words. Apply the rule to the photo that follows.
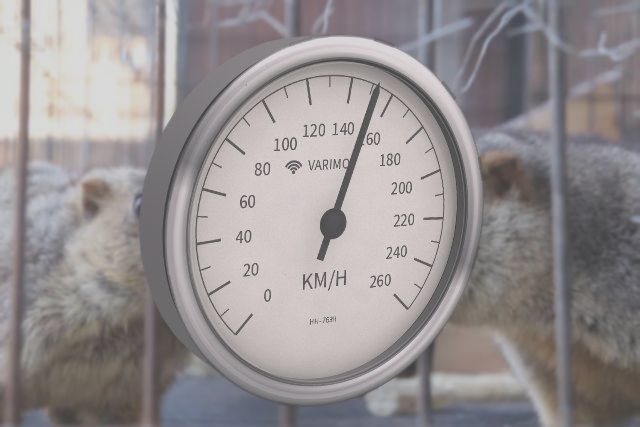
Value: **150** km/h
